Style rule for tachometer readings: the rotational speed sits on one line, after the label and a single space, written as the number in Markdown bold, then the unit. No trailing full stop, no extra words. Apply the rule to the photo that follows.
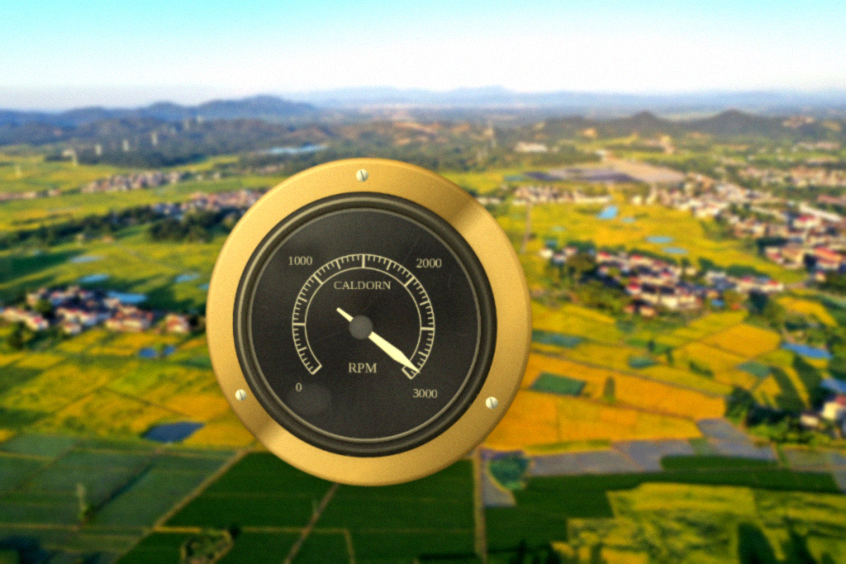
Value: **2900** rpm
